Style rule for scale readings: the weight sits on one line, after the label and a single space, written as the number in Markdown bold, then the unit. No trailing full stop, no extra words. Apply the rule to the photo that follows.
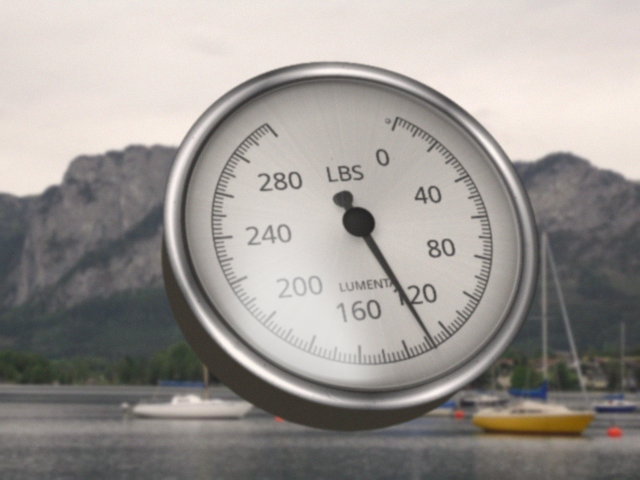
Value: **130** lb
